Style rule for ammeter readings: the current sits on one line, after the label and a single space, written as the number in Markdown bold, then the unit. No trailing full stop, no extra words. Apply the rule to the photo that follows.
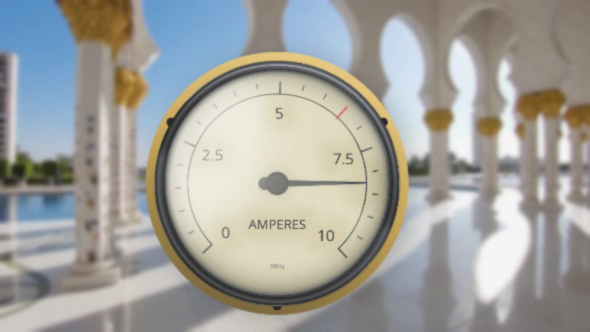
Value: **8.25** A
